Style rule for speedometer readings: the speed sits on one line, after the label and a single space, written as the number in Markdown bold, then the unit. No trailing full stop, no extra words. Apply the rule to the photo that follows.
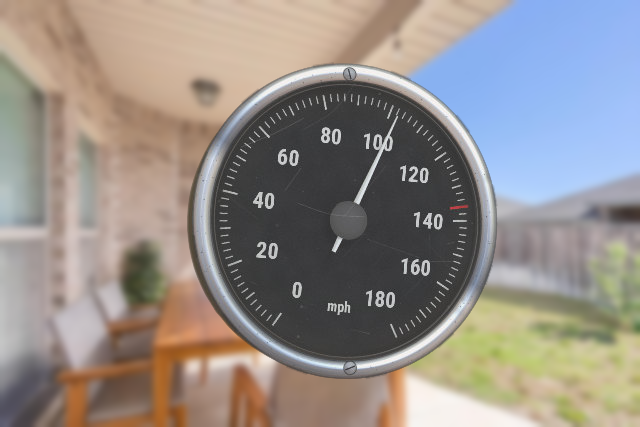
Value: **102** mph
